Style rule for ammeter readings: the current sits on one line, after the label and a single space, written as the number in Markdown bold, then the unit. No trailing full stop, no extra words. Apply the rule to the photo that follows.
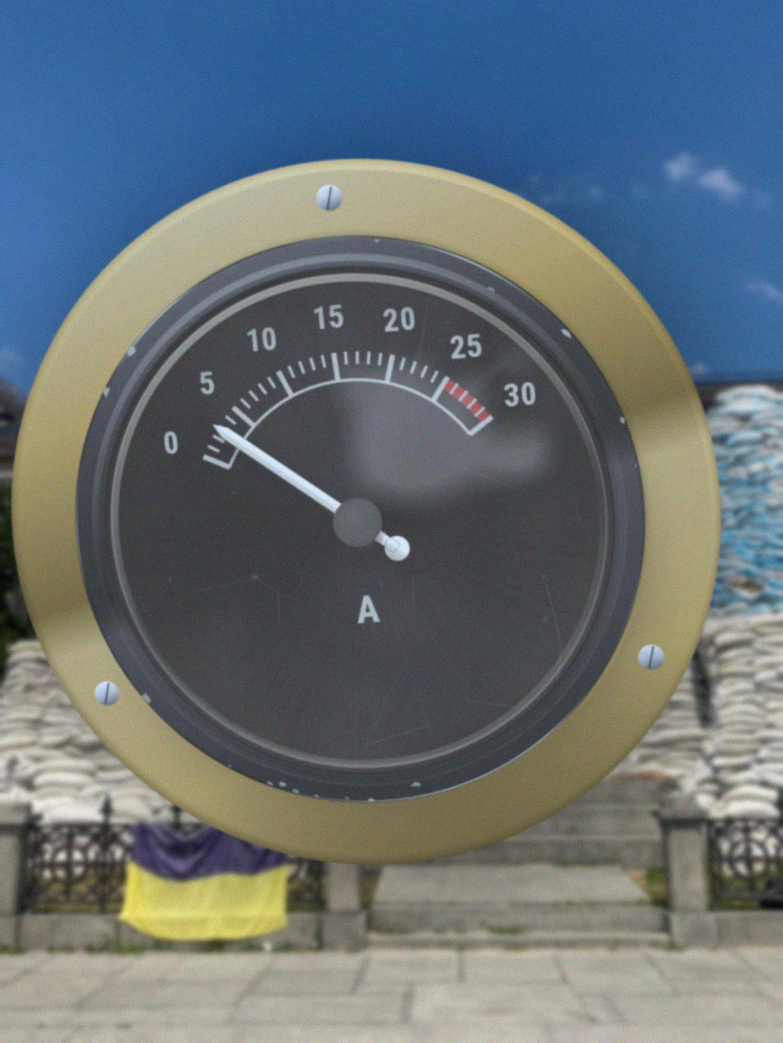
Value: **3** A
